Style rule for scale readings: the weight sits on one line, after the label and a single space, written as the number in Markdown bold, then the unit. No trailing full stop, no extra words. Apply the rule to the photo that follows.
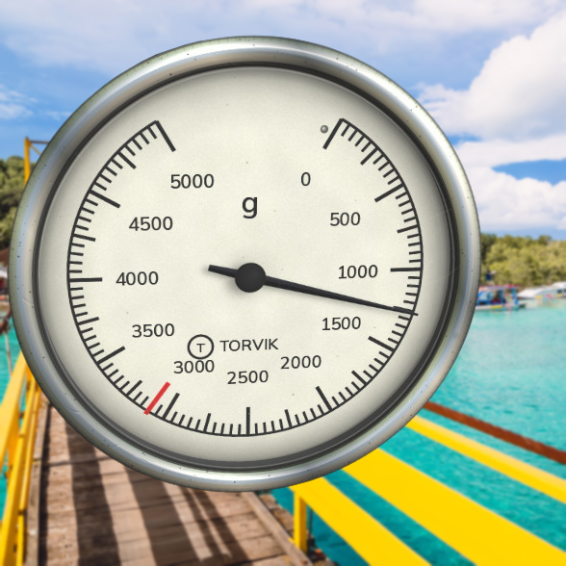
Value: **1250** g
